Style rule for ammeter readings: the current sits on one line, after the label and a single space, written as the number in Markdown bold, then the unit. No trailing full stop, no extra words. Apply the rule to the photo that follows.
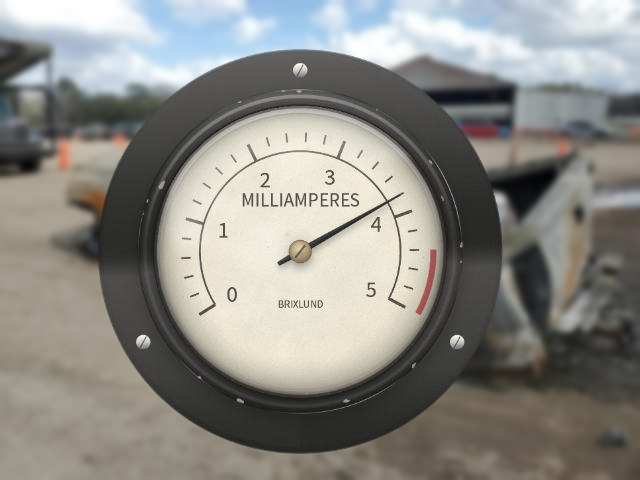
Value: **3.8** mA
